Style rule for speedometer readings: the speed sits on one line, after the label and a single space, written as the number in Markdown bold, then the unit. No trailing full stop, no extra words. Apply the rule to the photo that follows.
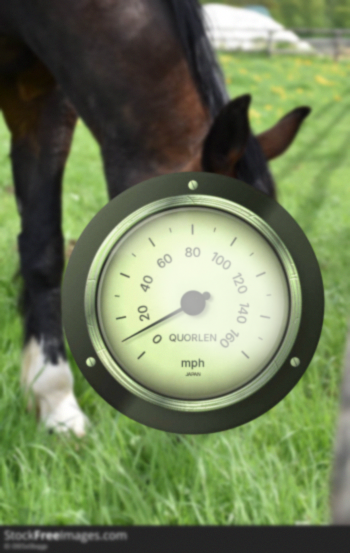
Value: **10** mph
